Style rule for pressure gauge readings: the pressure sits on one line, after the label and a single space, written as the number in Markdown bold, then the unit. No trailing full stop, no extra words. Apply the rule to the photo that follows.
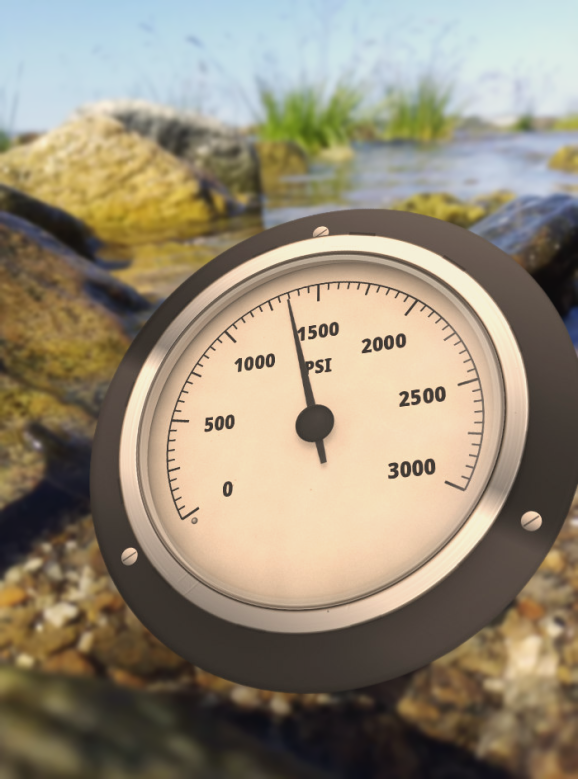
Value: **1350** psi
